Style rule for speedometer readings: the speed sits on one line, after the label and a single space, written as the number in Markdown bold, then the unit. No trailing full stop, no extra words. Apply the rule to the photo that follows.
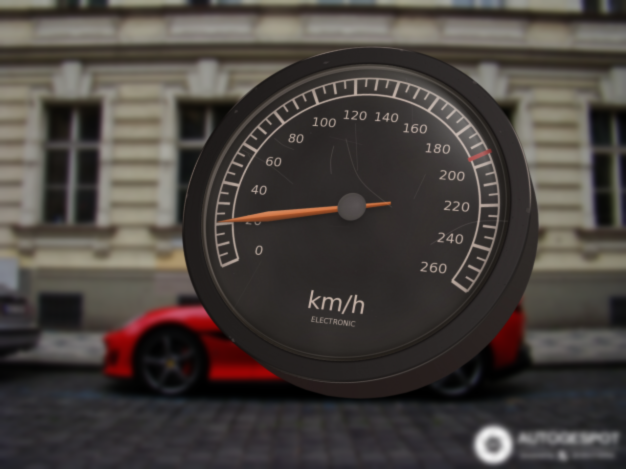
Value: **20** km/h
